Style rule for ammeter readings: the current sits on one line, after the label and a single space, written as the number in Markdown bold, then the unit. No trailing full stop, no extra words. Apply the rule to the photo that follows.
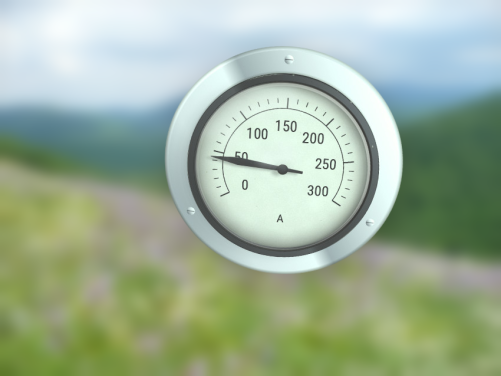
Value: **45** A
